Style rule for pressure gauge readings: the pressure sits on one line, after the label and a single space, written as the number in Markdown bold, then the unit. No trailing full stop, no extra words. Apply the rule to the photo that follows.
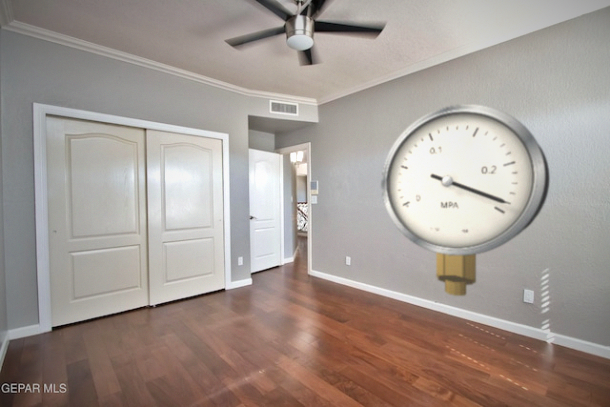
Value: **0.24** MPa
